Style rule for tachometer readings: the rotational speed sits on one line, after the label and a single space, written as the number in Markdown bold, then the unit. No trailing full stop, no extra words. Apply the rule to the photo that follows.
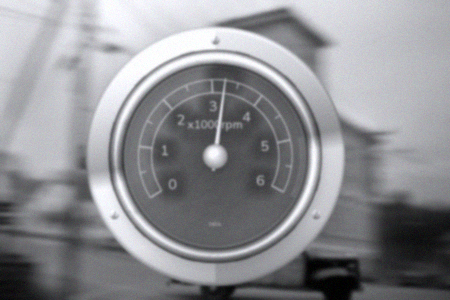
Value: **3250** rpm
